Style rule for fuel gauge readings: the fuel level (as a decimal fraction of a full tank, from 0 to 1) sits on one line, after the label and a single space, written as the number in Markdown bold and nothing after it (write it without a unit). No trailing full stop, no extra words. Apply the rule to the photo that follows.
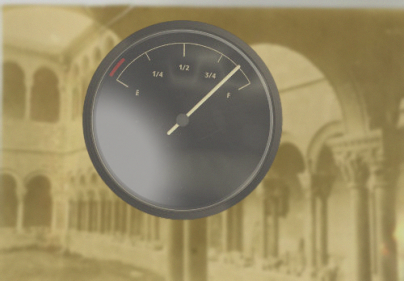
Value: **0.875**
